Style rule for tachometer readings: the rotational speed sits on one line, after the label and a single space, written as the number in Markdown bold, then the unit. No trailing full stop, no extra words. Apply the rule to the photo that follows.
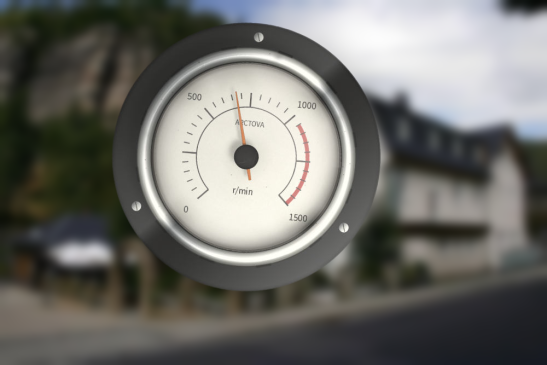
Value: **675** rpm
